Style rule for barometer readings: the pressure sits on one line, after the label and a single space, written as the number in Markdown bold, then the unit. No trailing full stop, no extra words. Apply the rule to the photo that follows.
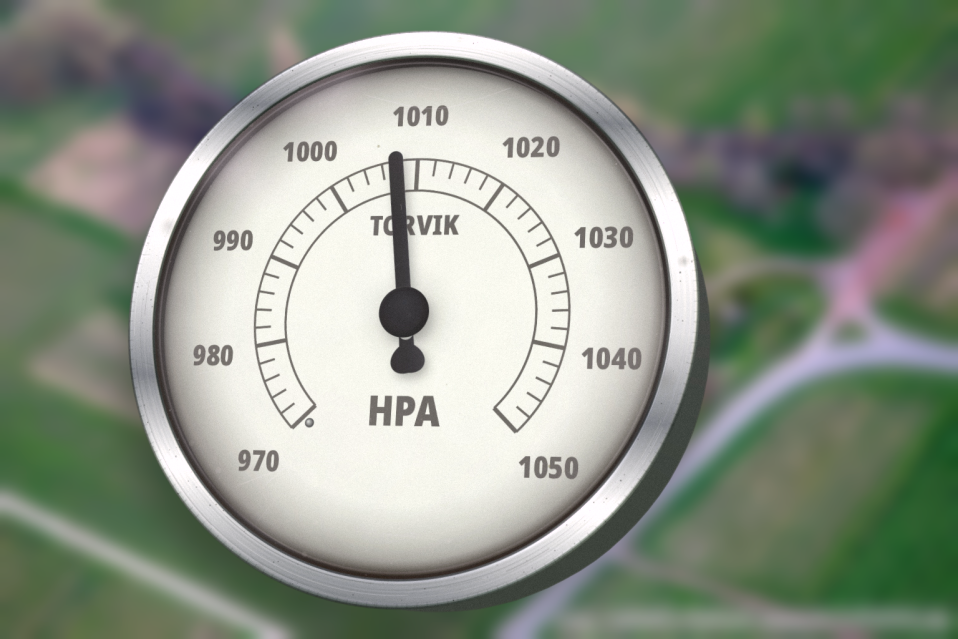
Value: **1008** hPa
